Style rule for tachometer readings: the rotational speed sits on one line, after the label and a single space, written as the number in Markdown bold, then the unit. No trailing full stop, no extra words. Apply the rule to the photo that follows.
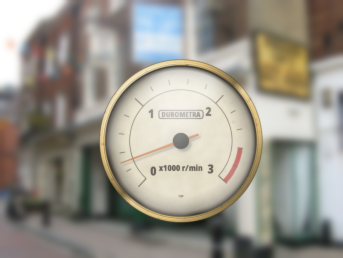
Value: **300** rpm
